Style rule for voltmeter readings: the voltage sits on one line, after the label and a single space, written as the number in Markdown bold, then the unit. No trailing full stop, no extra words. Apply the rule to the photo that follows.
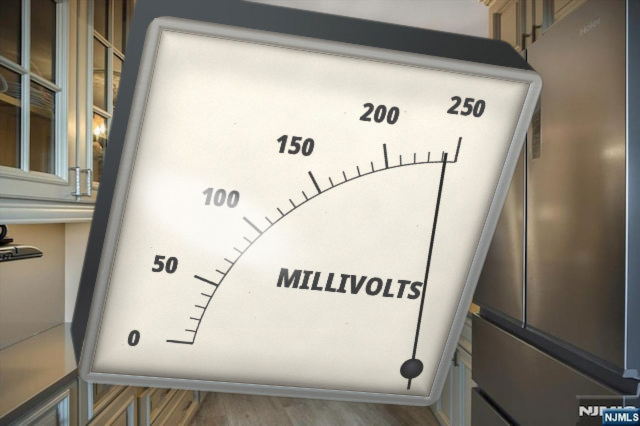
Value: **240** mV
